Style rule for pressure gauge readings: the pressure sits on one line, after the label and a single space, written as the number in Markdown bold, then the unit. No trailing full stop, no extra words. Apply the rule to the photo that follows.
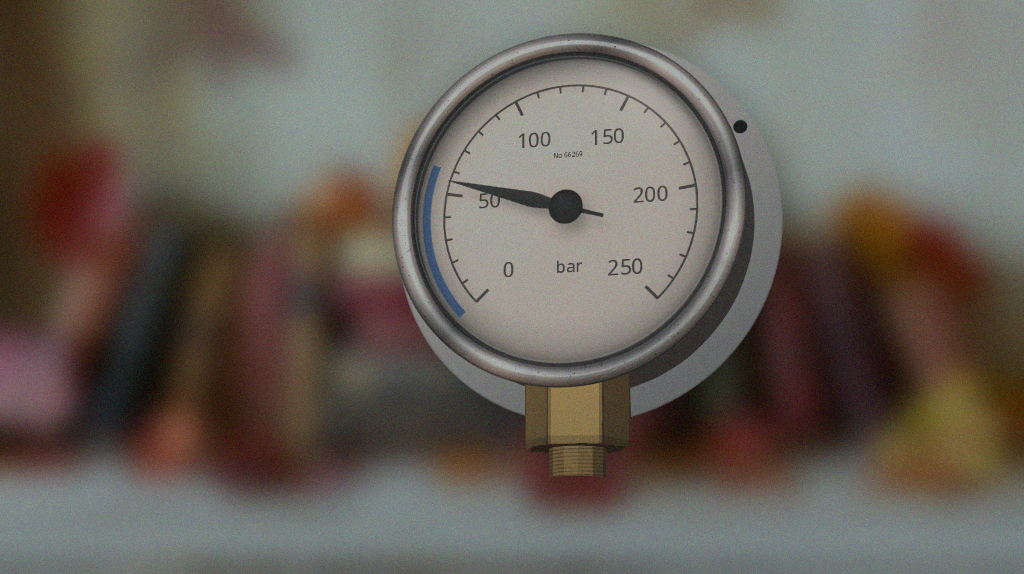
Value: **55** bar
